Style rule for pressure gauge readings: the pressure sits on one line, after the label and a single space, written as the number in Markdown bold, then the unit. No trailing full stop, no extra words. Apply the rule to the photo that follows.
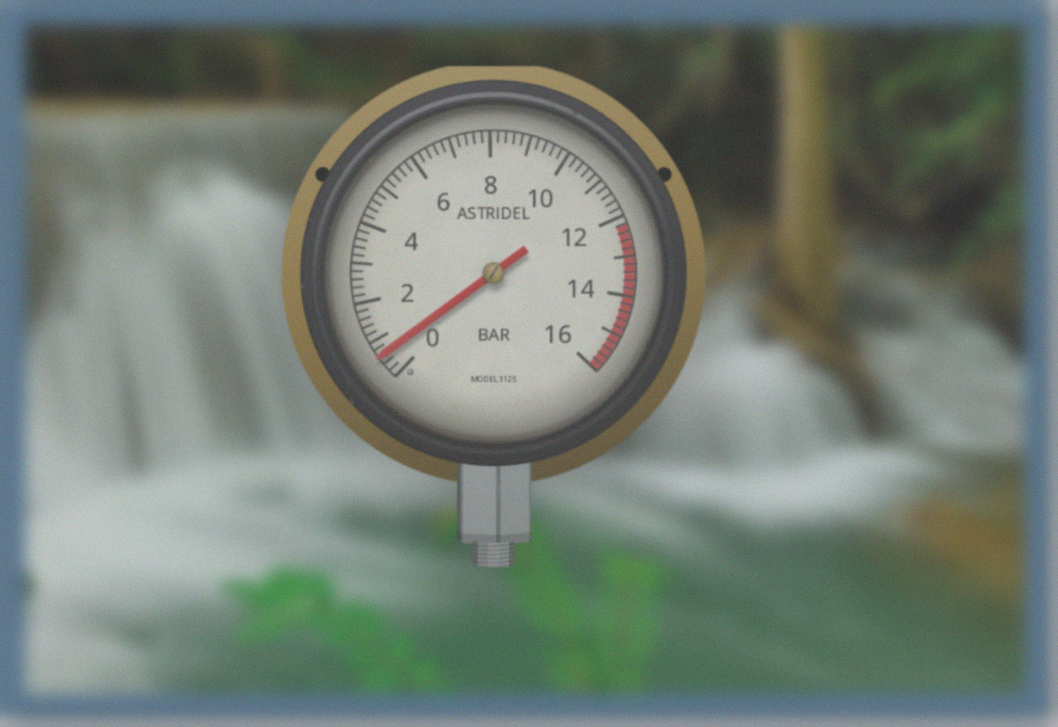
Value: **0.6** bar
